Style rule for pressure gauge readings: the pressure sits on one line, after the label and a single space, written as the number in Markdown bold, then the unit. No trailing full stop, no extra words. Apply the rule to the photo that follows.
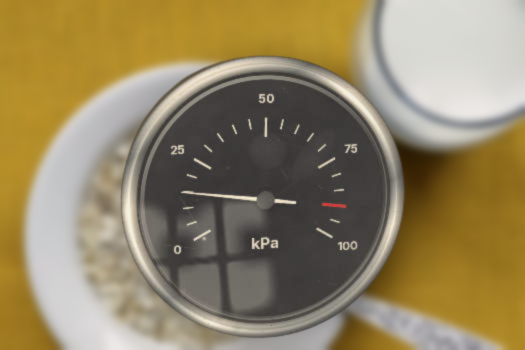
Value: **15** kPa
